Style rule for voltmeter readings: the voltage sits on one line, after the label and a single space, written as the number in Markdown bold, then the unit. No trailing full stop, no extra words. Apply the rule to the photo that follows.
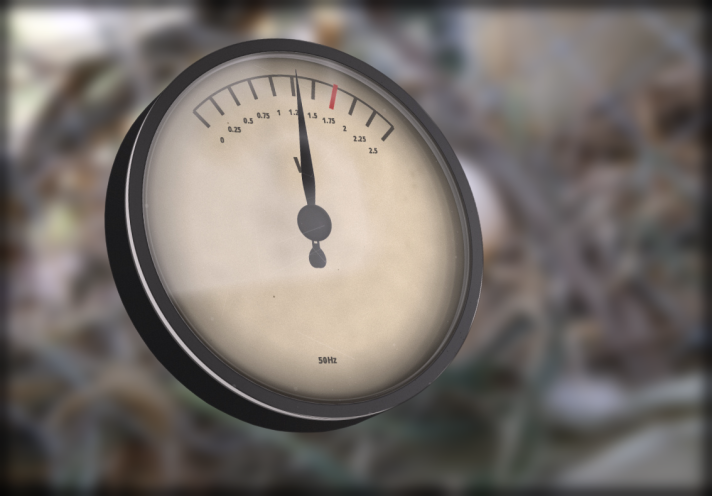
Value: **1.25** V
